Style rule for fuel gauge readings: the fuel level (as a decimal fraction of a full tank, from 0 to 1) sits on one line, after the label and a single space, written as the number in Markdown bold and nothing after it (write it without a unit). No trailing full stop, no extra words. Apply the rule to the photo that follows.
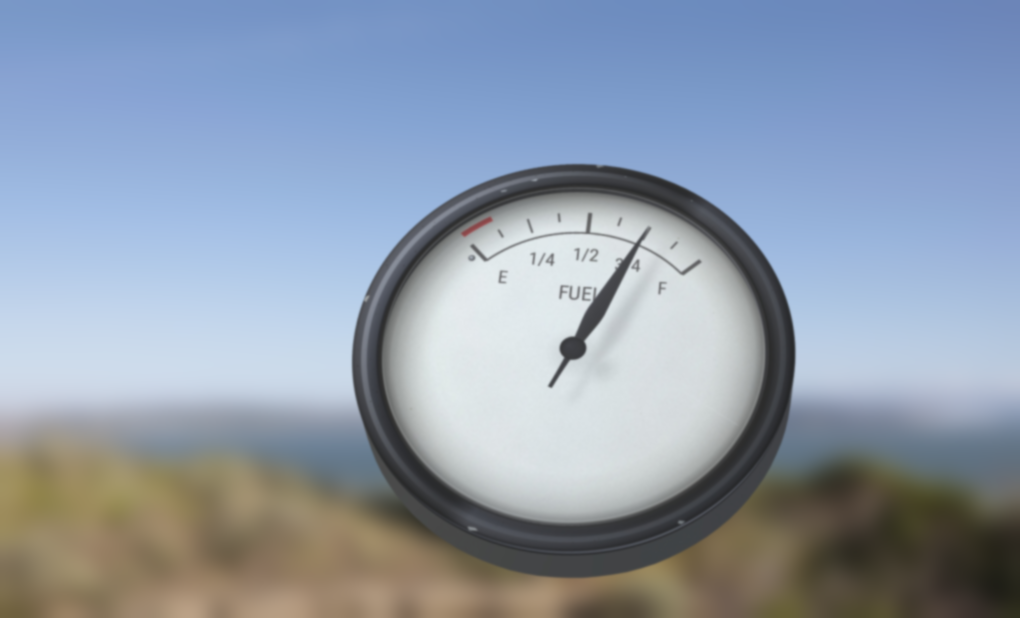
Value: **0.75**
